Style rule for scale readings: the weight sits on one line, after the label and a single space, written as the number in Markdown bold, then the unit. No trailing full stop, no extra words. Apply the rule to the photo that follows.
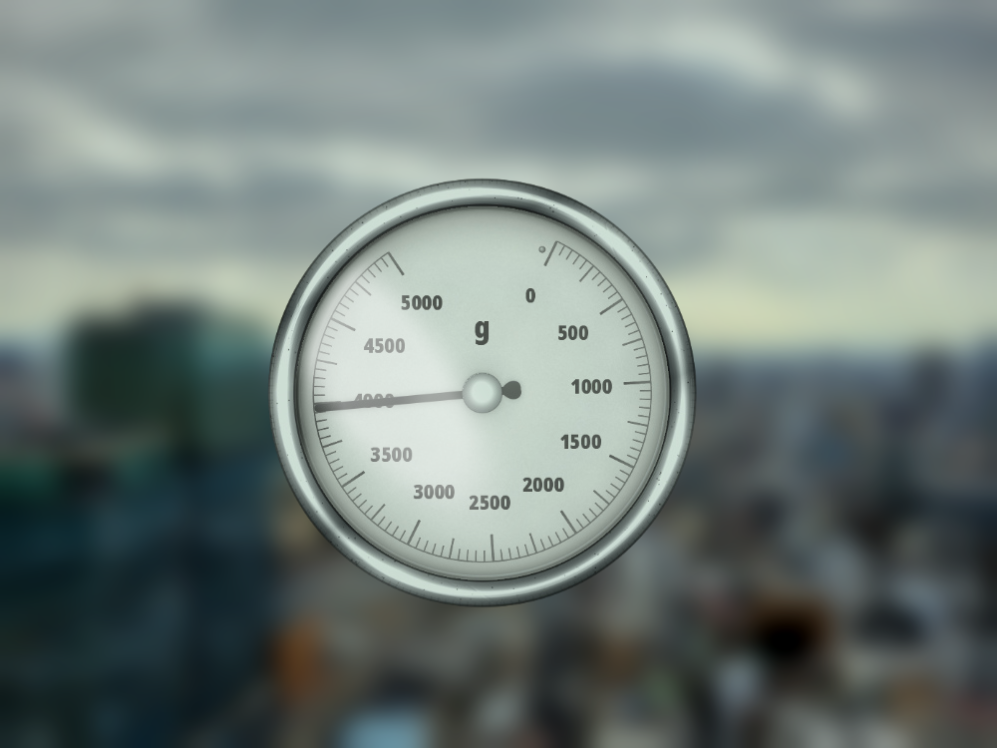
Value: **3975** g
